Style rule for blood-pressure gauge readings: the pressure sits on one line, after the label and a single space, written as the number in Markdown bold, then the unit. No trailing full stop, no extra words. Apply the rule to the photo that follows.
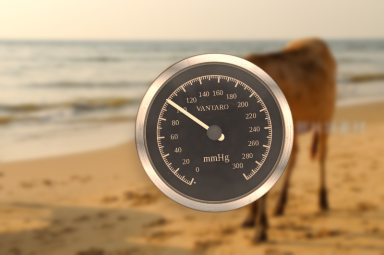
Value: **100** mmHg
